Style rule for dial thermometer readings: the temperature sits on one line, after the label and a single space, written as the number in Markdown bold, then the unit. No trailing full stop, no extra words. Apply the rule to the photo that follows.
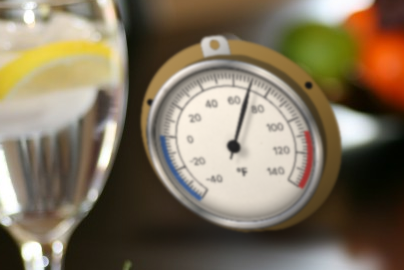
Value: **70** °F
